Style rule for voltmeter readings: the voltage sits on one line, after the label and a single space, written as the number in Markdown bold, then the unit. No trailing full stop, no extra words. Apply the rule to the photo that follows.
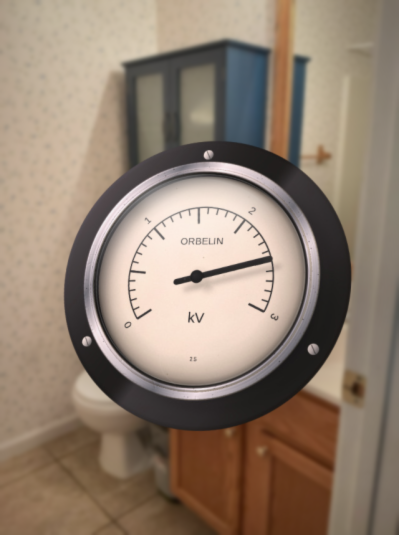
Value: **2.5** kV
